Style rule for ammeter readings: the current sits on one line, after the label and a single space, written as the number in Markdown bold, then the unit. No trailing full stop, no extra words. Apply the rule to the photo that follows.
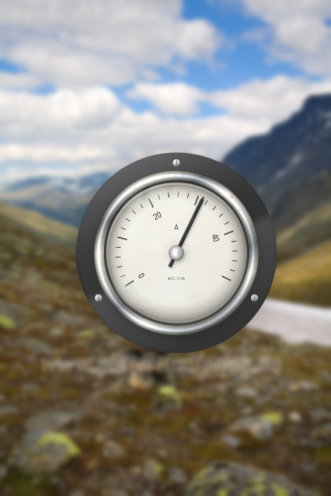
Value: **31** A
